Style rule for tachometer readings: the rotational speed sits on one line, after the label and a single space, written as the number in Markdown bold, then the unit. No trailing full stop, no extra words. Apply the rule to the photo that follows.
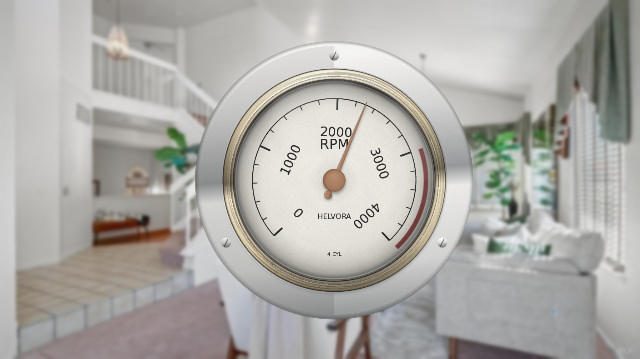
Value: **2300** rpm
